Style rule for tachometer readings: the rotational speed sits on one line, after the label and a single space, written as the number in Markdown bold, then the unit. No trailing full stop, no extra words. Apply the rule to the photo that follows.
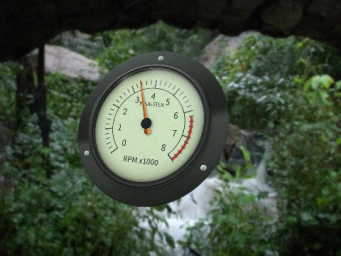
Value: **3400** rpm
